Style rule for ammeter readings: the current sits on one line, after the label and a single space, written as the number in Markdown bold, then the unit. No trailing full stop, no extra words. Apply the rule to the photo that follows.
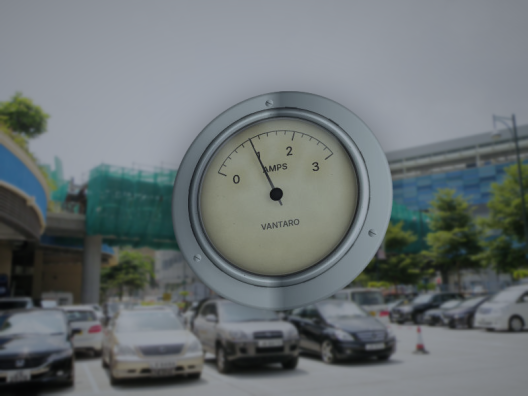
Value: **1** A
